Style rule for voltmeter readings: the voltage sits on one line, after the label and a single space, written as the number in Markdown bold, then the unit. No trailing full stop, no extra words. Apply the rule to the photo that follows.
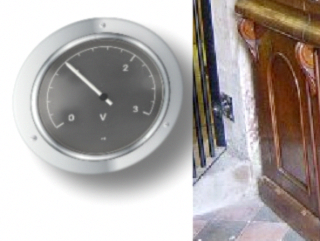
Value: **1** V
